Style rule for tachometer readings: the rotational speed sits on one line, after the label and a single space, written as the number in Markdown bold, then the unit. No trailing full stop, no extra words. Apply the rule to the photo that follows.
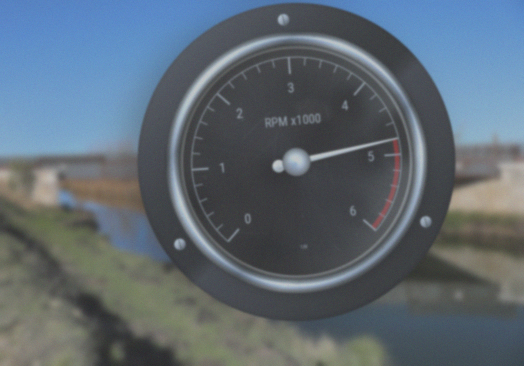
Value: **4800** rpm
